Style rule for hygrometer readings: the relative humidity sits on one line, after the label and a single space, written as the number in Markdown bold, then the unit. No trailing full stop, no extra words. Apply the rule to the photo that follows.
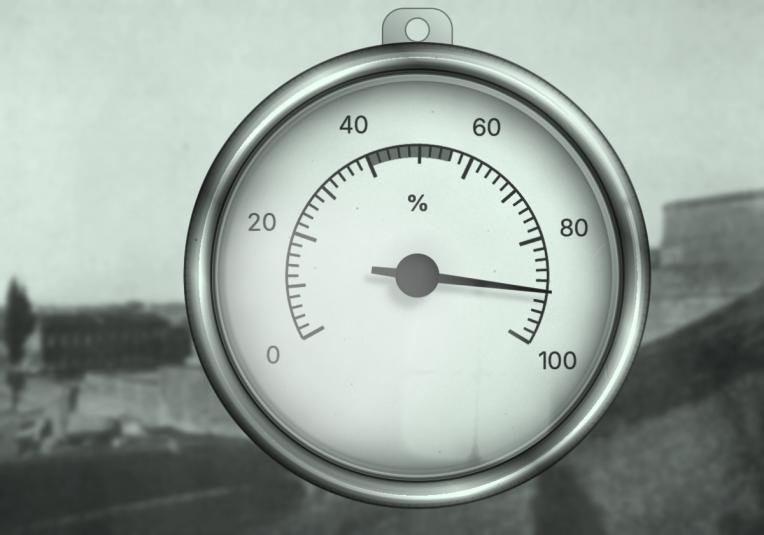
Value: **90** %
